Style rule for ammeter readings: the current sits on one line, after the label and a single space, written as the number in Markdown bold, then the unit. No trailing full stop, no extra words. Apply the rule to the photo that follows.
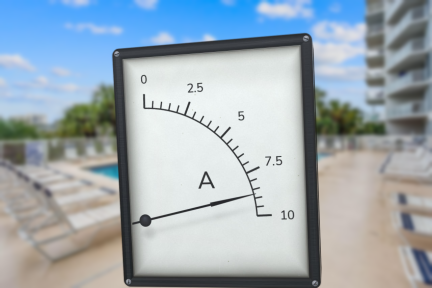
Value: **8.75** A
